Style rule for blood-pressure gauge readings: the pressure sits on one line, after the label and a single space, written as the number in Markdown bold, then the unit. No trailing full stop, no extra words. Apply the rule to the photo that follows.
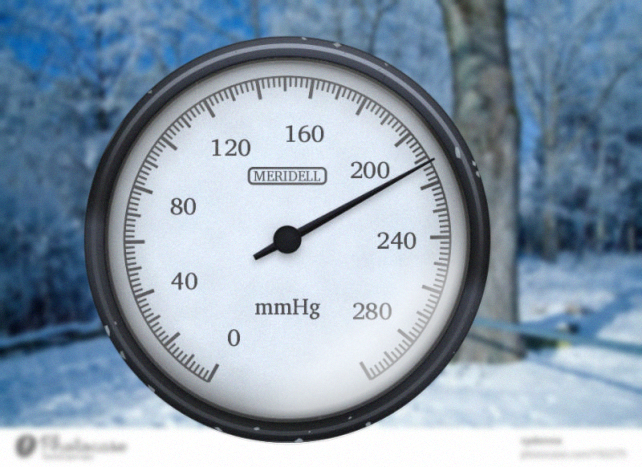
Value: **212** mmHg
